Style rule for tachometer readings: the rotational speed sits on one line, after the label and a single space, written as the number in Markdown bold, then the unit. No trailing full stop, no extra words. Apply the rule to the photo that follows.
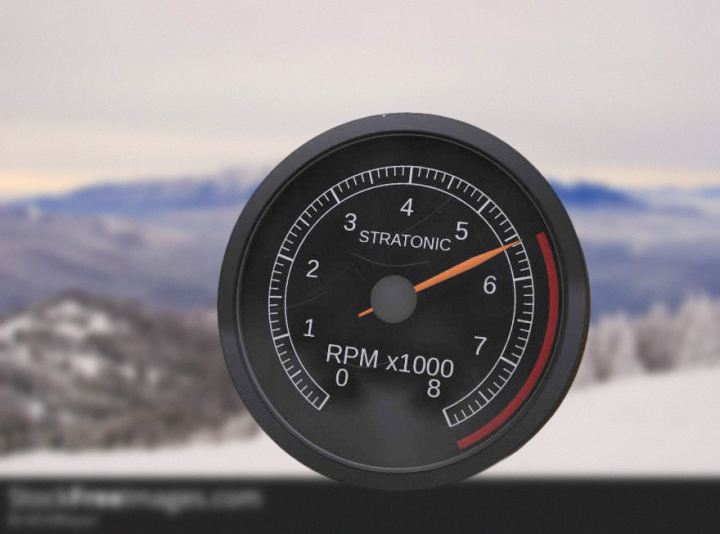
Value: **5600** rpm
